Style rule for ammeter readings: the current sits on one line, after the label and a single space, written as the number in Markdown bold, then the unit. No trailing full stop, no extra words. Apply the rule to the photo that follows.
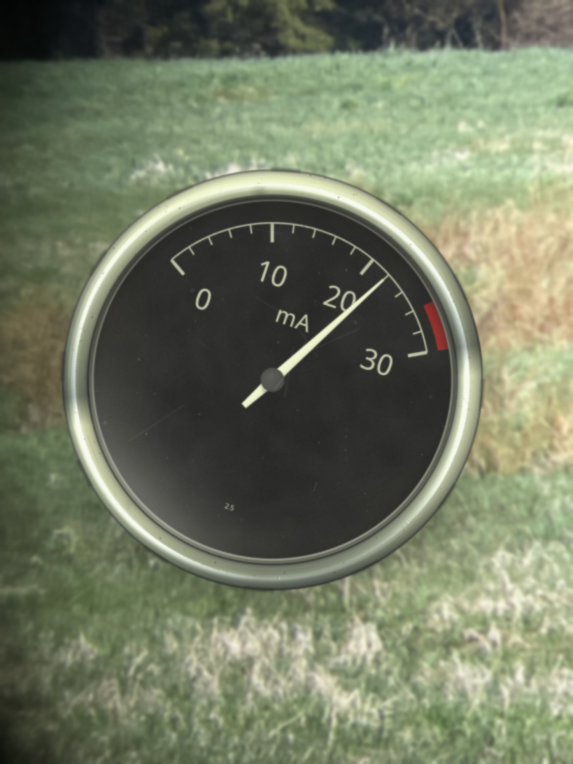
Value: **22** mA
